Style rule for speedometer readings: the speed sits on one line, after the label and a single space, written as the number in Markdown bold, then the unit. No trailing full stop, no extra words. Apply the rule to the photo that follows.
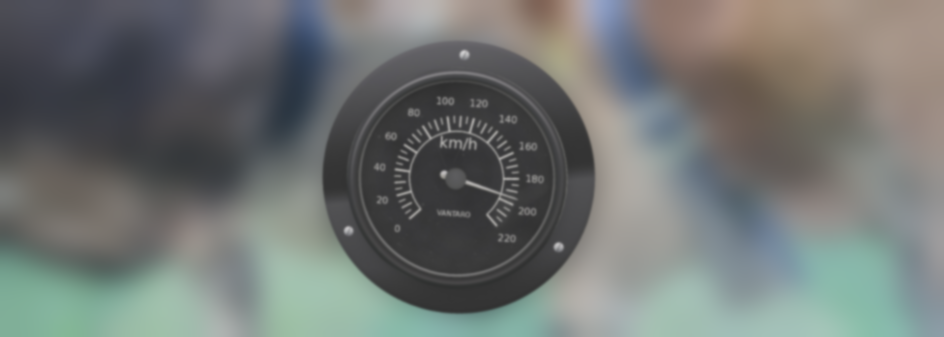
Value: **195** km/h
